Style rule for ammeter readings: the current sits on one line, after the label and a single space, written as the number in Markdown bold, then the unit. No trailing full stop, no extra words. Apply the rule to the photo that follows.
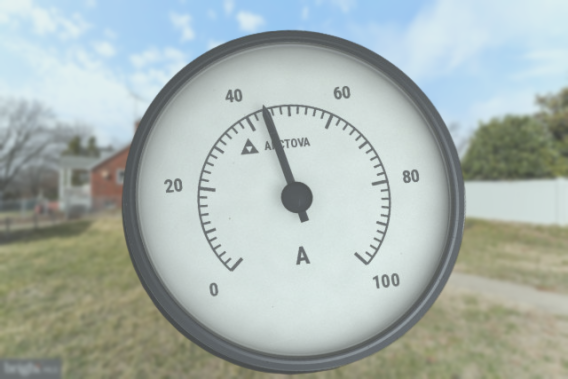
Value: **44** A
